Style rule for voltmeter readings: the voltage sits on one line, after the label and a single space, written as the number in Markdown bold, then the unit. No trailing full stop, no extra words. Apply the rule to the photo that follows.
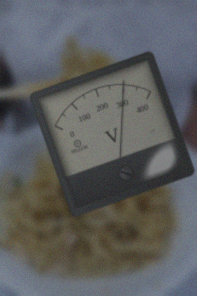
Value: **300** V
